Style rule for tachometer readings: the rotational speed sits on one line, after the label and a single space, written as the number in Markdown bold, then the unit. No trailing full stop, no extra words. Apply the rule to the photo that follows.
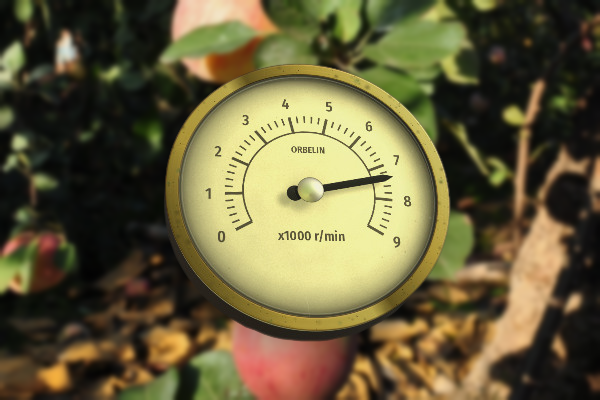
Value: **7400** rpm
